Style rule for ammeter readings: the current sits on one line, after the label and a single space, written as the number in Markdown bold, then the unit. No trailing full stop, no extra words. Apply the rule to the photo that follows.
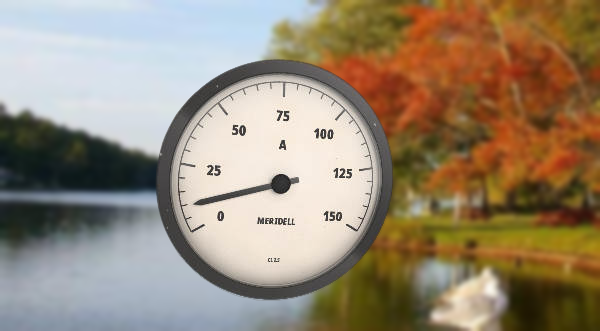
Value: **10** A
